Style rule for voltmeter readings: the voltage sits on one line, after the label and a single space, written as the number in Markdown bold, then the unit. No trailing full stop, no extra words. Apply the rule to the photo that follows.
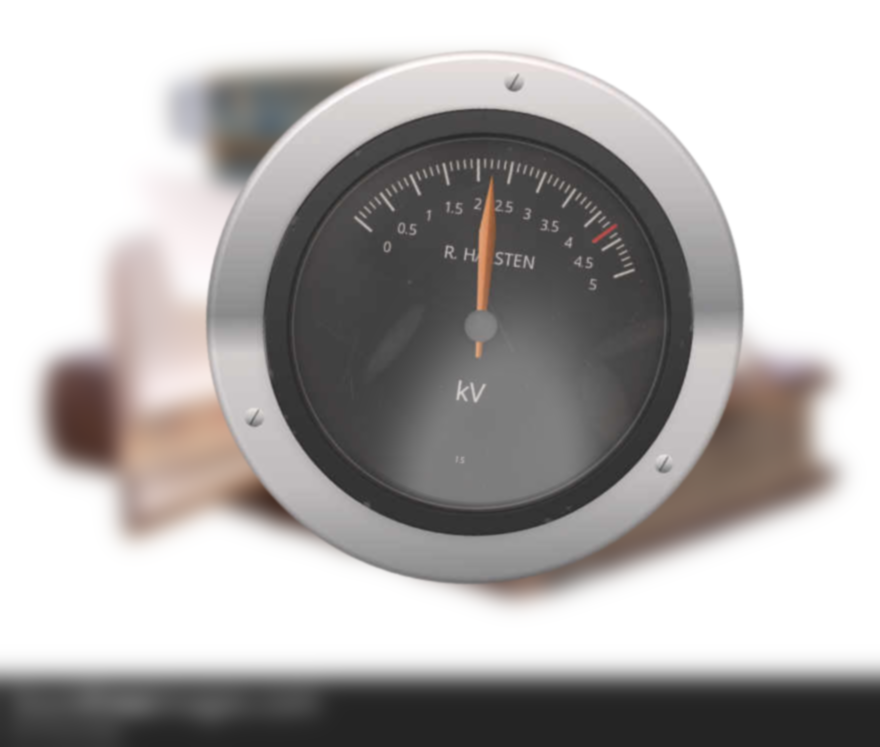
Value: **2.2** kV
